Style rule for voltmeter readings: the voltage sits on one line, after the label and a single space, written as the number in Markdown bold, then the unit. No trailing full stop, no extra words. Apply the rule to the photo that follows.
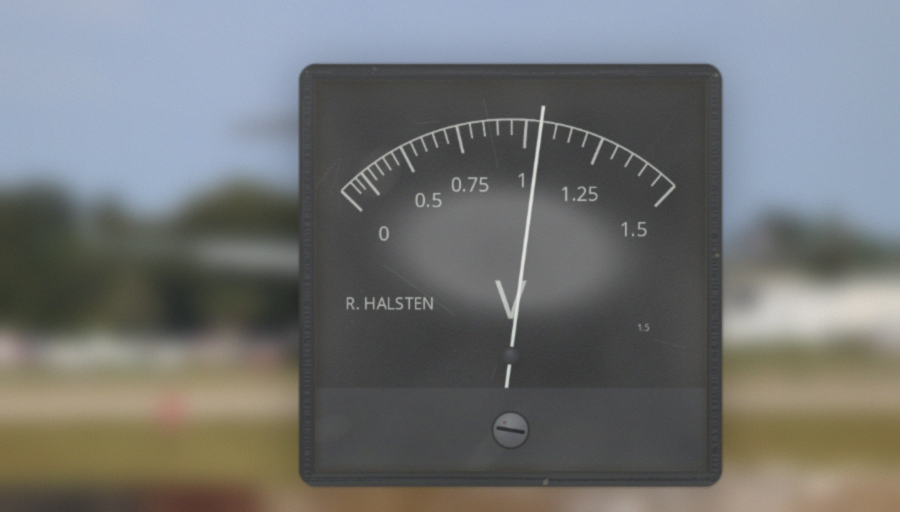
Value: **1.05** V
